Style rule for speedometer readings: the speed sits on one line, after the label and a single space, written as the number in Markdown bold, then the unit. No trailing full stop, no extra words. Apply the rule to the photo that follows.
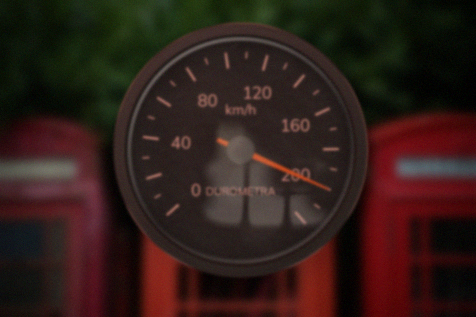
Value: **200** km/h
